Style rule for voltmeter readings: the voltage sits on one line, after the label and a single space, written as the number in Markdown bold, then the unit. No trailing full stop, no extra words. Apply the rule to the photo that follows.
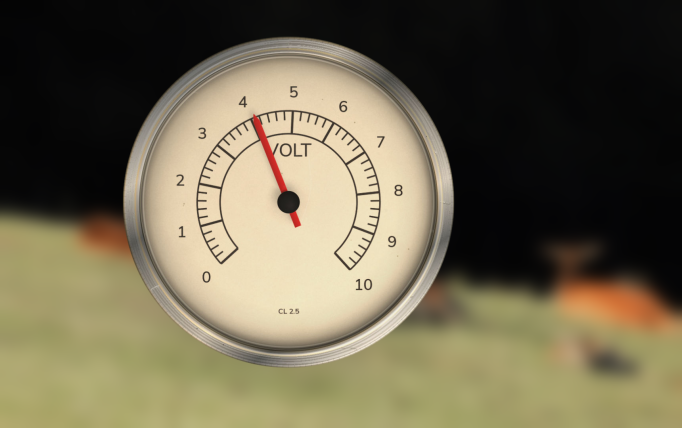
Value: **4.1** V
